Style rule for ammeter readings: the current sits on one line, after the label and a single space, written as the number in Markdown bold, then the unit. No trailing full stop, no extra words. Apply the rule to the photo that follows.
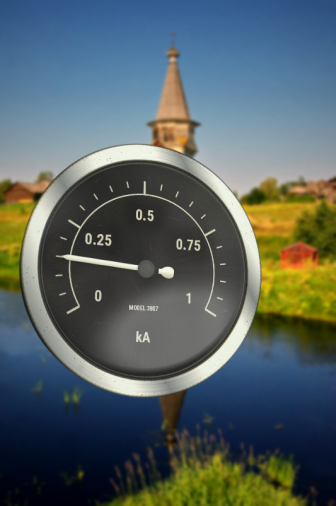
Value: **0.15** kA
